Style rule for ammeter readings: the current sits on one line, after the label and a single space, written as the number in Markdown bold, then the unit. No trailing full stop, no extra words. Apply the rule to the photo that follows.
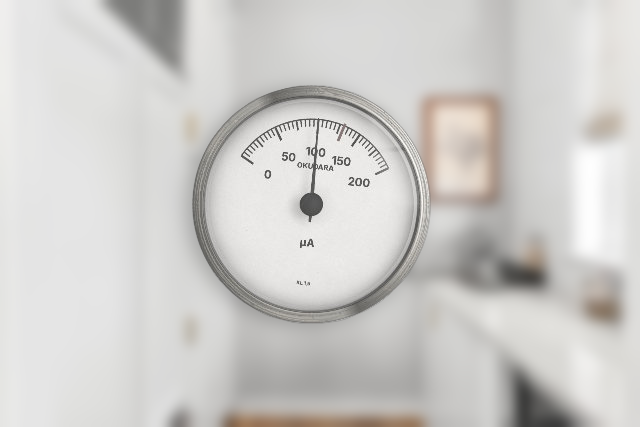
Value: **100** µA
